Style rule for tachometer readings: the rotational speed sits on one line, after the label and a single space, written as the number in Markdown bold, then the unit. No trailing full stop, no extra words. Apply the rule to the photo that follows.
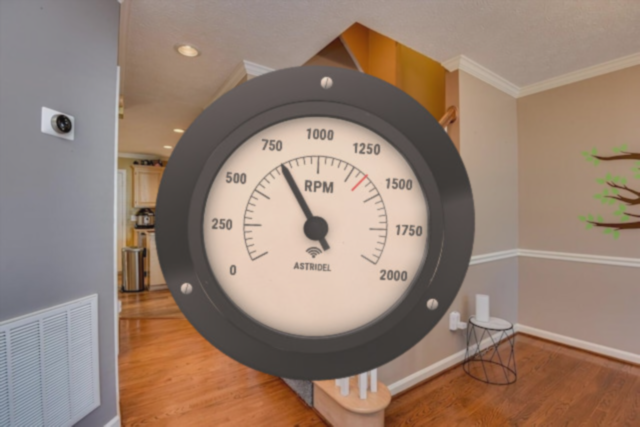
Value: **750** rpm
